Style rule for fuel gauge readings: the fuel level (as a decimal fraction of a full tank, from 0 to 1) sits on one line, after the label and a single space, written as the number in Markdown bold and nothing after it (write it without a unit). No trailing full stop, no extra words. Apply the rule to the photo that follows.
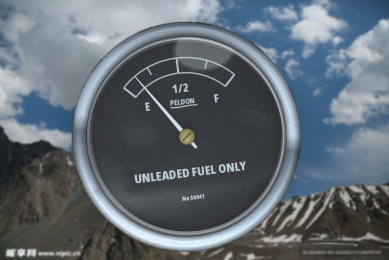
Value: **0.125**
